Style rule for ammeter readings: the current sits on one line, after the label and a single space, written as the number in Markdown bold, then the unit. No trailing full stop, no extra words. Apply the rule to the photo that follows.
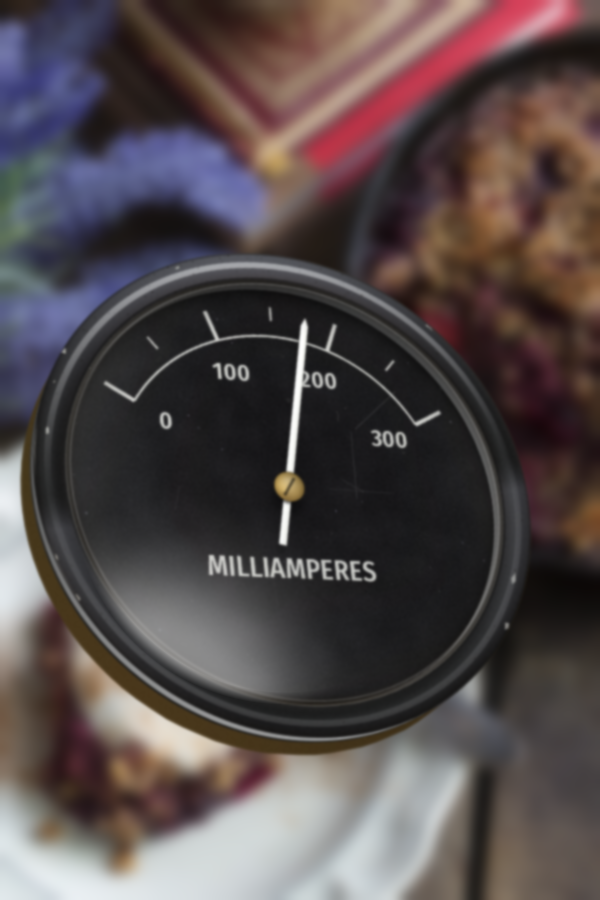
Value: **175** mA
